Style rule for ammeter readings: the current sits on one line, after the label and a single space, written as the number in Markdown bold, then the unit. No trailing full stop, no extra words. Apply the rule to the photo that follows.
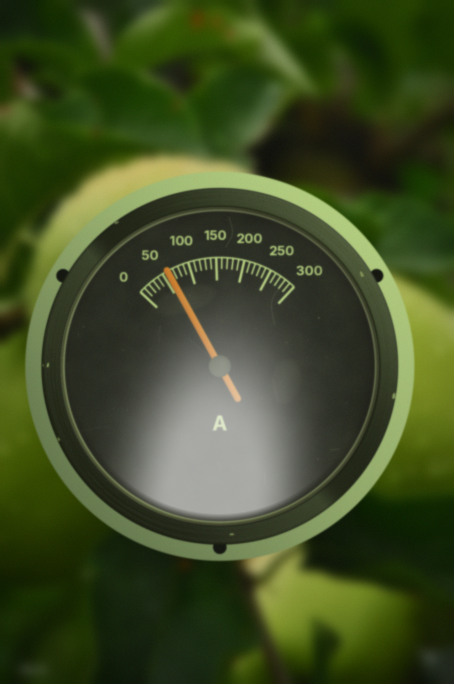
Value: **60** A
